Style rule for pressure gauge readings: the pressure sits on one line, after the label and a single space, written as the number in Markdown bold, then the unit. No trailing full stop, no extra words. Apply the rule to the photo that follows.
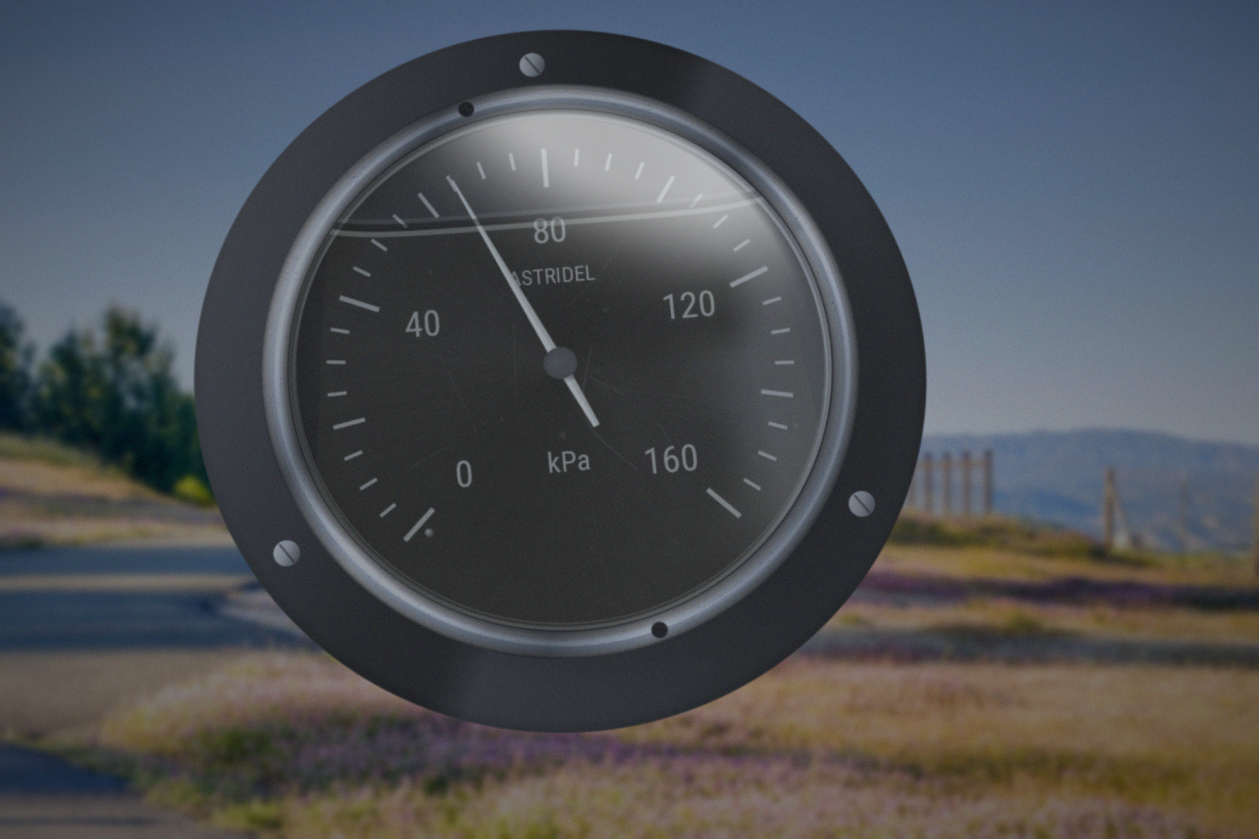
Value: **65** kPa
